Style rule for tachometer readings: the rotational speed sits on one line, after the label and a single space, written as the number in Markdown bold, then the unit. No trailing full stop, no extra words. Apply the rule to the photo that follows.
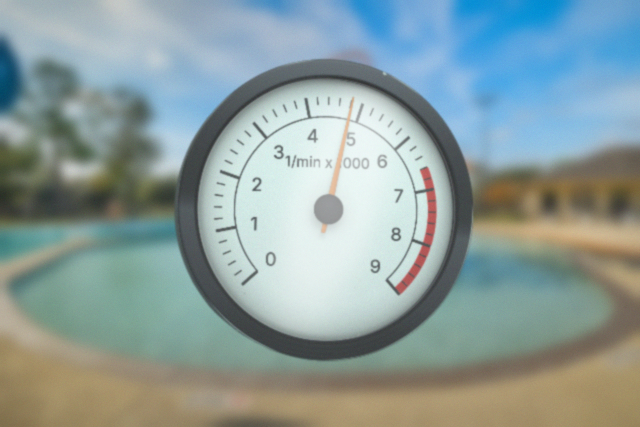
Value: **4800** rpm
